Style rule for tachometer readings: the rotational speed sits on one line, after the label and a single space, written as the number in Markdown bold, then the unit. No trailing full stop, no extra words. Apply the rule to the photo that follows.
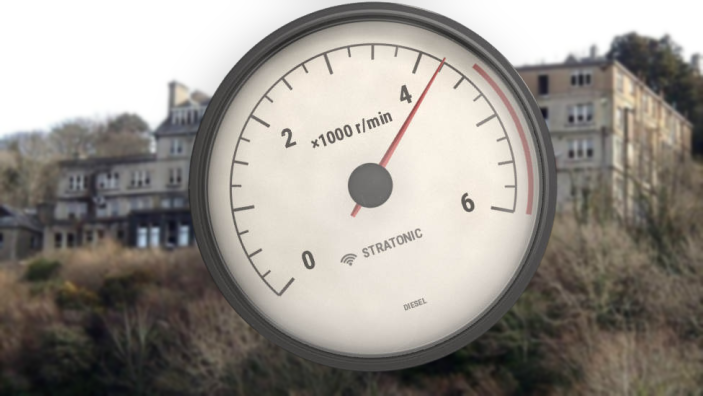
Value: **4250** rpm
